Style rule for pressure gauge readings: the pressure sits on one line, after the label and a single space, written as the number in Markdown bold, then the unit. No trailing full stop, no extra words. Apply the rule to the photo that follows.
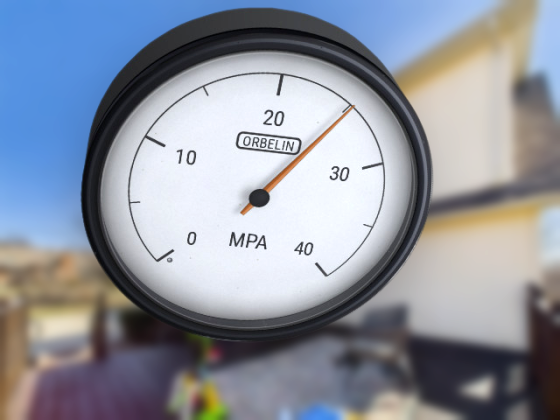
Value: **25** MPa
